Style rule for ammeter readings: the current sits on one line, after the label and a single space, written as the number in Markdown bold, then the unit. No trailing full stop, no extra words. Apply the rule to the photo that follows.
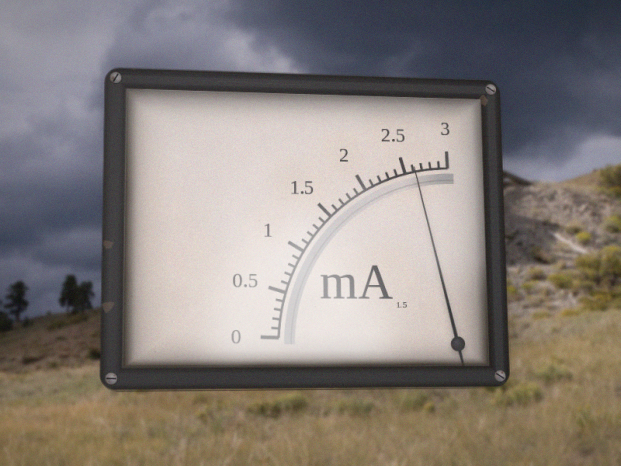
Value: **2.6** mA
